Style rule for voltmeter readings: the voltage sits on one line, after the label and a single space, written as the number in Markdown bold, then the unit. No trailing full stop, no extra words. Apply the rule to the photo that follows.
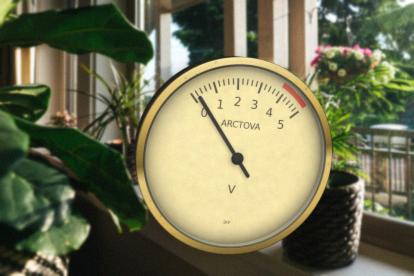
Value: **0.2** V
